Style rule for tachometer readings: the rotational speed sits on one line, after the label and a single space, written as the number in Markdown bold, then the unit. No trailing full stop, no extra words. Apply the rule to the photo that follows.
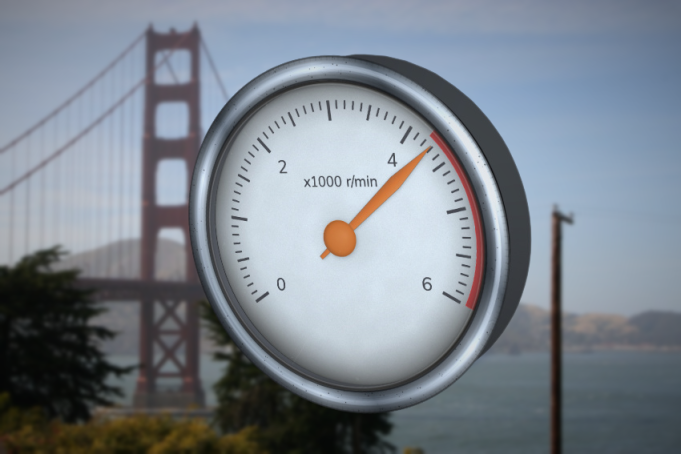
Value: **4300** rpm
